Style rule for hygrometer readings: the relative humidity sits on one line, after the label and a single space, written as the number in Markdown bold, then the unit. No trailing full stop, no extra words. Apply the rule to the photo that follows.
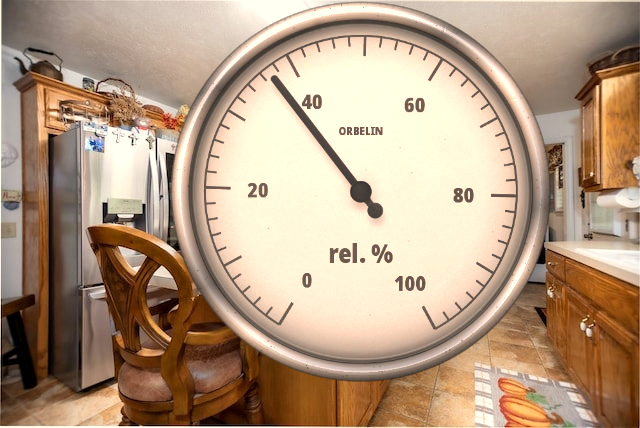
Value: **37** %
